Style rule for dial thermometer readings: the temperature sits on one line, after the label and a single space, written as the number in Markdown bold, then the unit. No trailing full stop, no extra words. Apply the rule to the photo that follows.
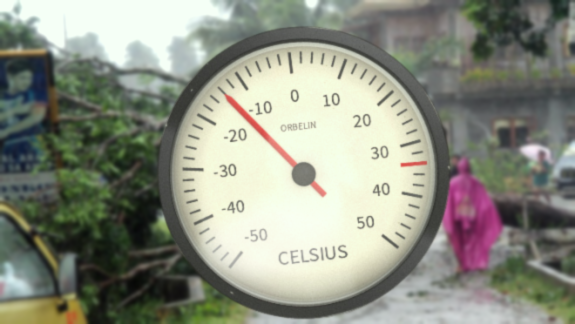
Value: **-14** °C
